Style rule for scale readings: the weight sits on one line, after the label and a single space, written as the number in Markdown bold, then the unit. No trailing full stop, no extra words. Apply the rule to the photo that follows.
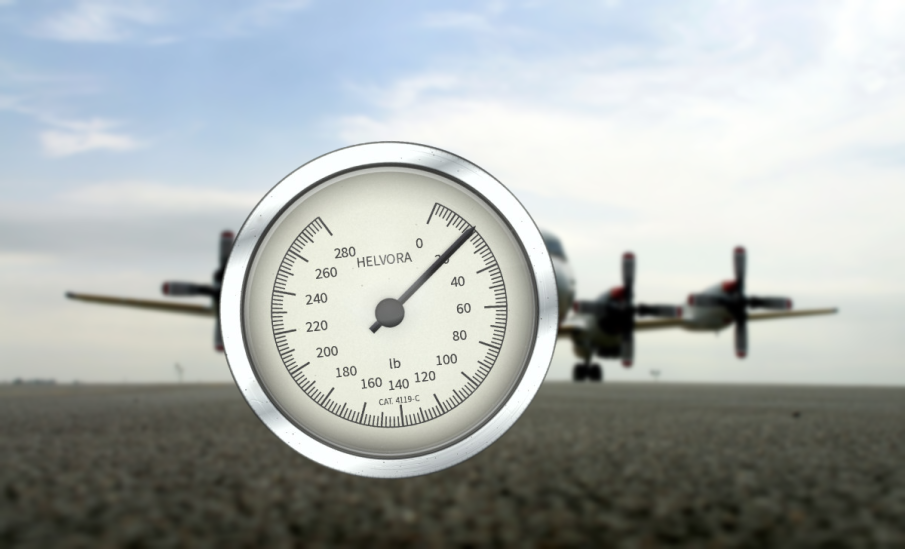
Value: **20** lb
